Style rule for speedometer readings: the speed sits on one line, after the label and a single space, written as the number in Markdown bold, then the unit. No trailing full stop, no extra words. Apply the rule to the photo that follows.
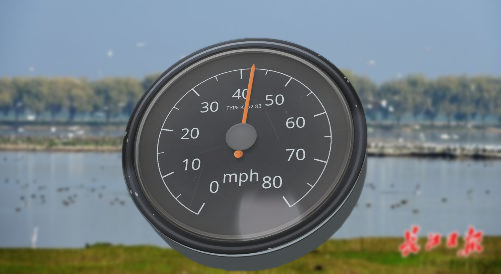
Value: **42.5** mph
